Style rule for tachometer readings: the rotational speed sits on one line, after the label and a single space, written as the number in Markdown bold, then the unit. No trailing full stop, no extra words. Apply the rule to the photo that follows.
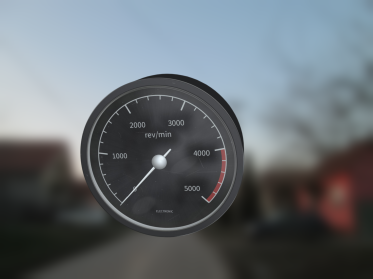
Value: **0** rpm
